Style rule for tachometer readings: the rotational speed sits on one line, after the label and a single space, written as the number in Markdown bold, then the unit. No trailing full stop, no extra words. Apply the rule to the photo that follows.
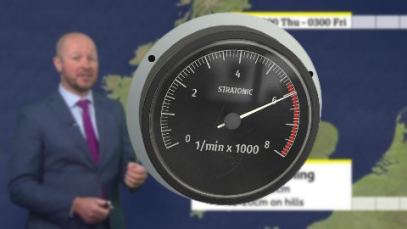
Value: **6000** rpm
